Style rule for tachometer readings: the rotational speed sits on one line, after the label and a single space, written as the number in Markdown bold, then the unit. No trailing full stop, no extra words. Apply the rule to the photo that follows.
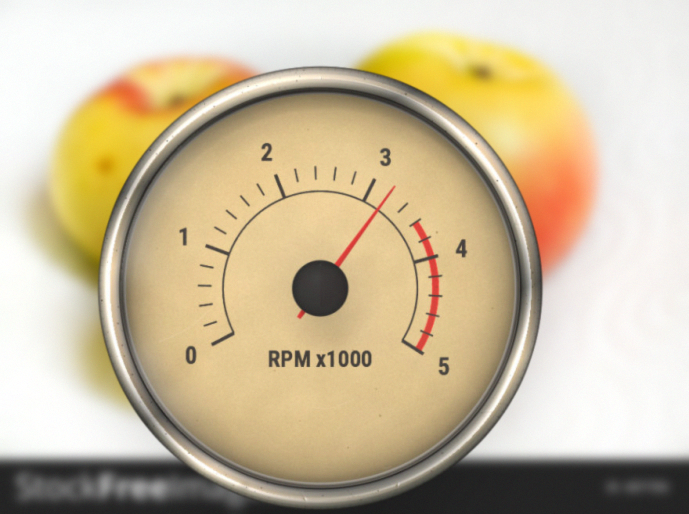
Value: **3200** rpm
